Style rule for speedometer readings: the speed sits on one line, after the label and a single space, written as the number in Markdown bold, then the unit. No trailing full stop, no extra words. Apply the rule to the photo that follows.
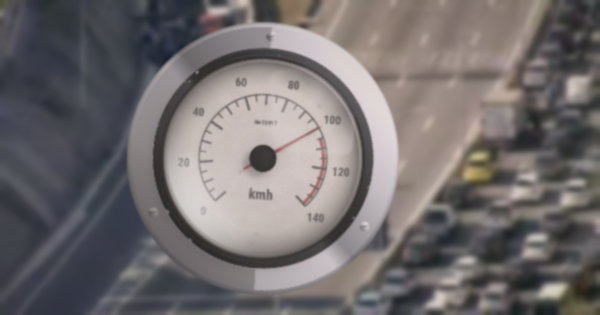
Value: **100** km/h
